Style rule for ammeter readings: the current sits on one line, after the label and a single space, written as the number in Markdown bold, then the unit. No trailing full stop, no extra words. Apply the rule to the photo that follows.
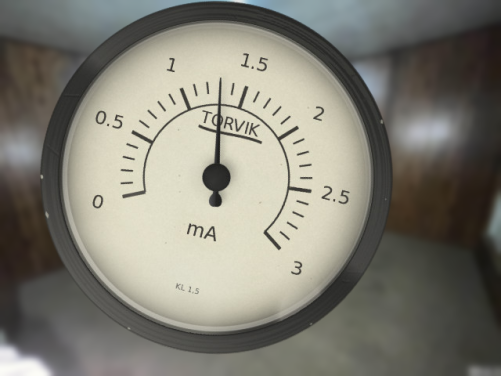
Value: **1.3** mA
